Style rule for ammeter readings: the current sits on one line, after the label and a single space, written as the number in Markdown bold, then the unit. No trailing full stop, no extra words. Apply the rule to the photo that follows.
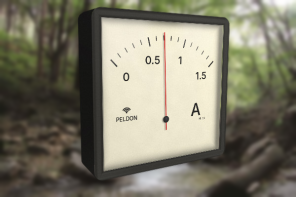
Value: **0.7** A
